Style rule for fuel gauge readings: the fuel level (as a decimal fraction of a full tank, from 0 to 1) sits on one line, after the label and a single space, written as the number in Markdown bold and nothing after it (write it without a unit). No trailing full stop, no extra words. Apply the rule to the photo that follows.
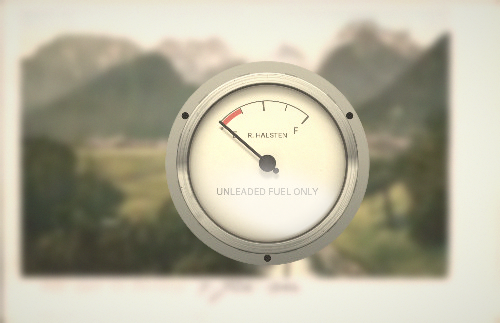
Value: **0**
